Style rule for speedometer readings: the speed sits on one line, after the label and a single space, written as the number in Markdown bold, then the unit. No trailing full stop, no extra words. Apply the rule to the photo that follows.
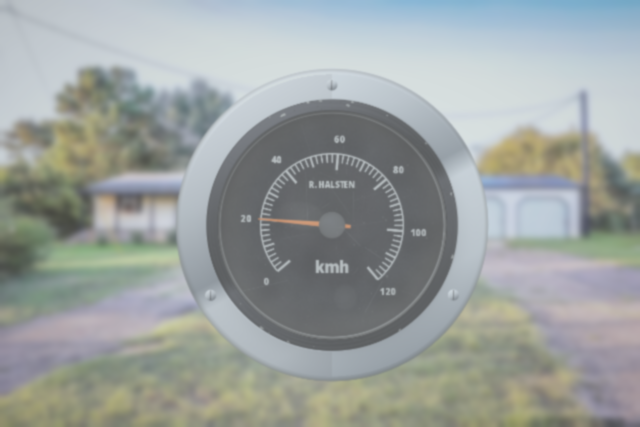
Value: **20** km/h
